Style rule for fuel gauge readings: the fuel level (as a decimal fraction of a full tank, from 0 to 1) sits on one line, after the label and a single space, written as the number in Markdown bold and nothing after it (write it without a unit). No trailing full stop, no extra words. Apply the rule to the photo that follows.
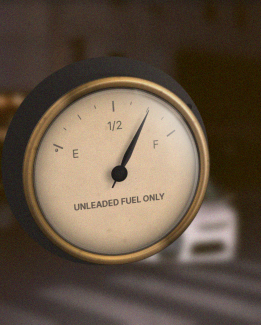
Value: **0.75**
